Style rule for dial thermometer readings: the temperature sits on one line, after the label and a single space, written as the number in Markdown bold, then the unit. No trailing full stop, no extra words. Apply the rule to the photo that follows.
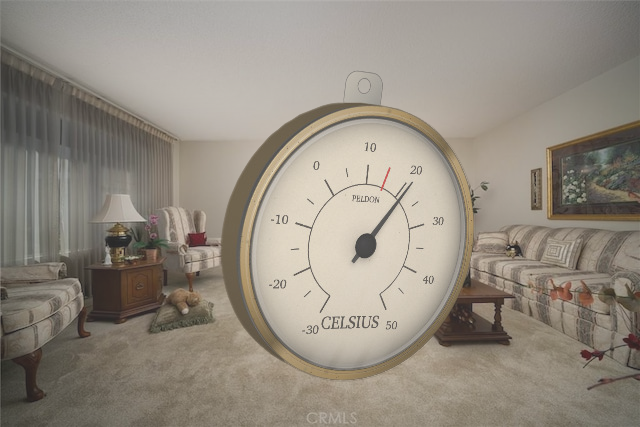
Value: **20** °C
